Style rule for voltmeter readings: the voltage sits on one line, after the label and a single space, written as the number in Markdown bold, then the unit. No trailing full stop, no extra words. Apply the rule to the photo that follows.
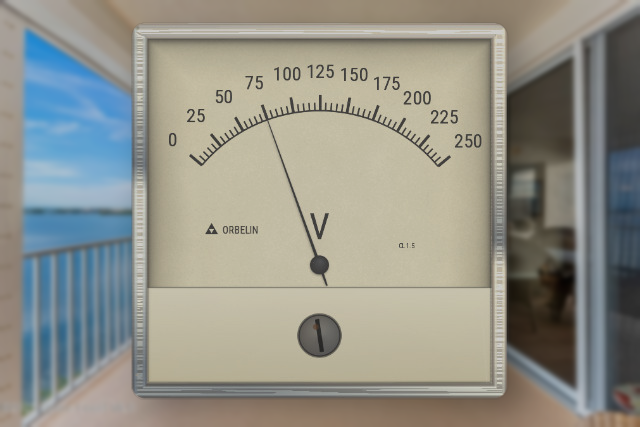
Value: **75** V
